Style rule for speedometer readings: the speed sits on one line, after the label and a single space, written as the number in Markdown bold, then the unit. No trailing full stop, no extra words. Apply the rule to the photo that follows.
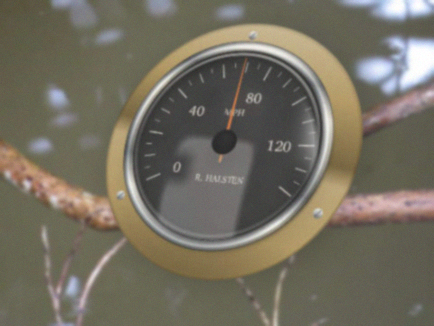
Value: **70** mph
